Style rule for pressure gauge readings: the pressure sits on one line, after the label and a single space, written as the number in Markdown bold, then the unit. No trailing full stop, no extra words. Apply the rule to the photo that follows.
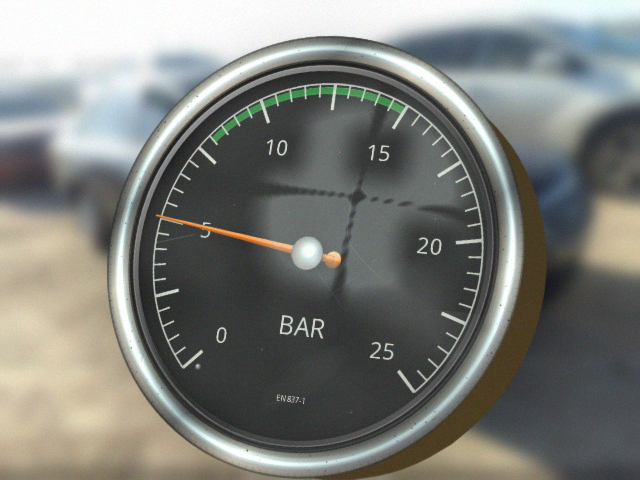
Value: **5** bar
